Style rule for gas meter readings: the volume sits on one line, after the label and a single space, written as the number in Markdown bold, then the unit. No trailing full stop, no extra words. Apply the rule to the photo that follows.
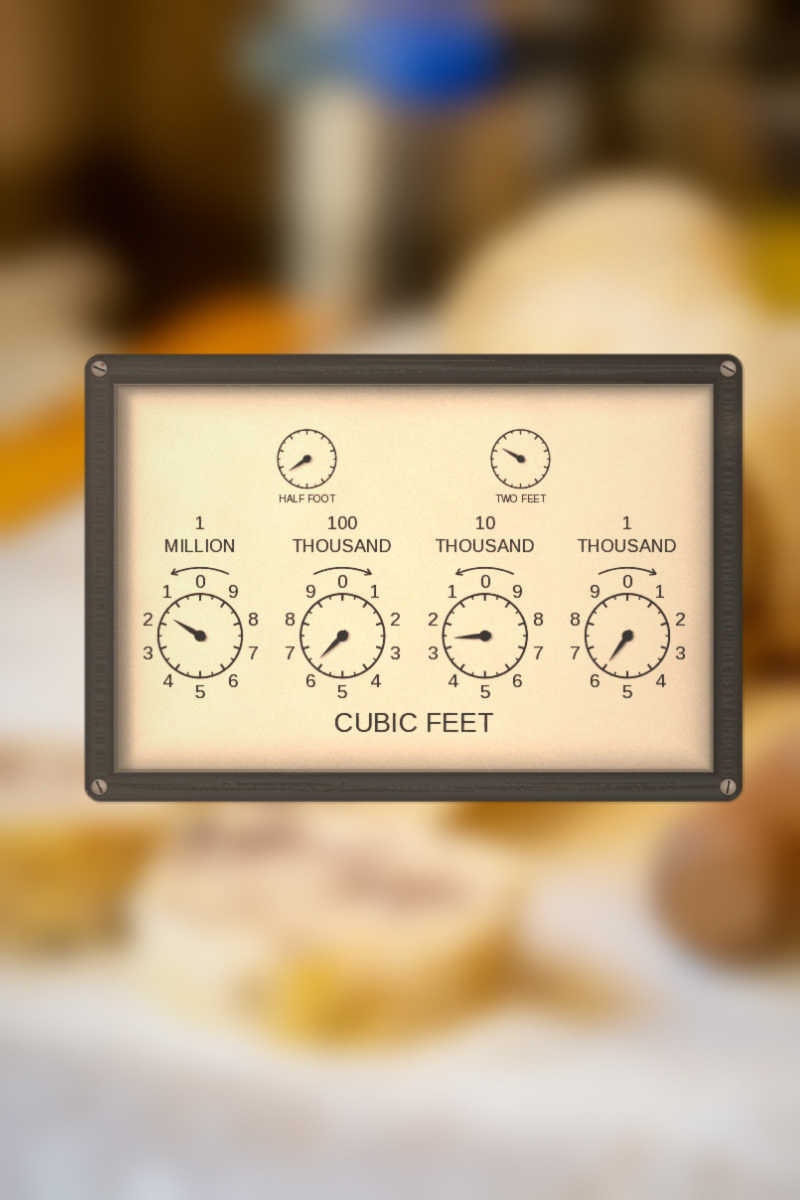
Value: **162600** ft³
